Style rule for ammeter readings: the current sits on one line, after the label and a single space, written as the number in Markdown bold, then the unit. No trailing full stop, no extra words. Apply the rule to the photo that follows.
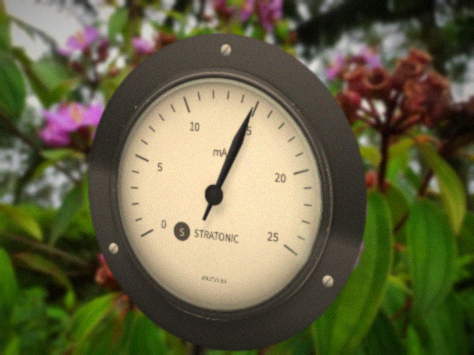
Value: **15** mA
